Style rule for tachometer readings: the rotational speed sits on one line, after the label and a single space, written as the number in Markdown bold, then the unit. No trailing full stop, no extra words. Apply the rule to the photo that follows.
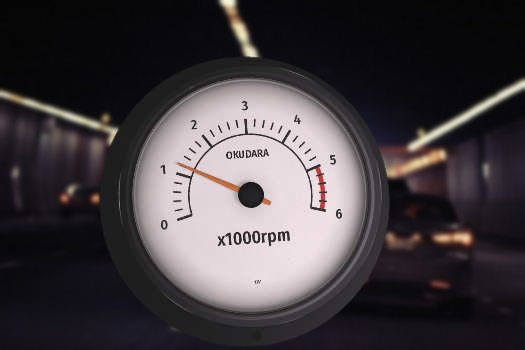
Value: **1200** rpm
